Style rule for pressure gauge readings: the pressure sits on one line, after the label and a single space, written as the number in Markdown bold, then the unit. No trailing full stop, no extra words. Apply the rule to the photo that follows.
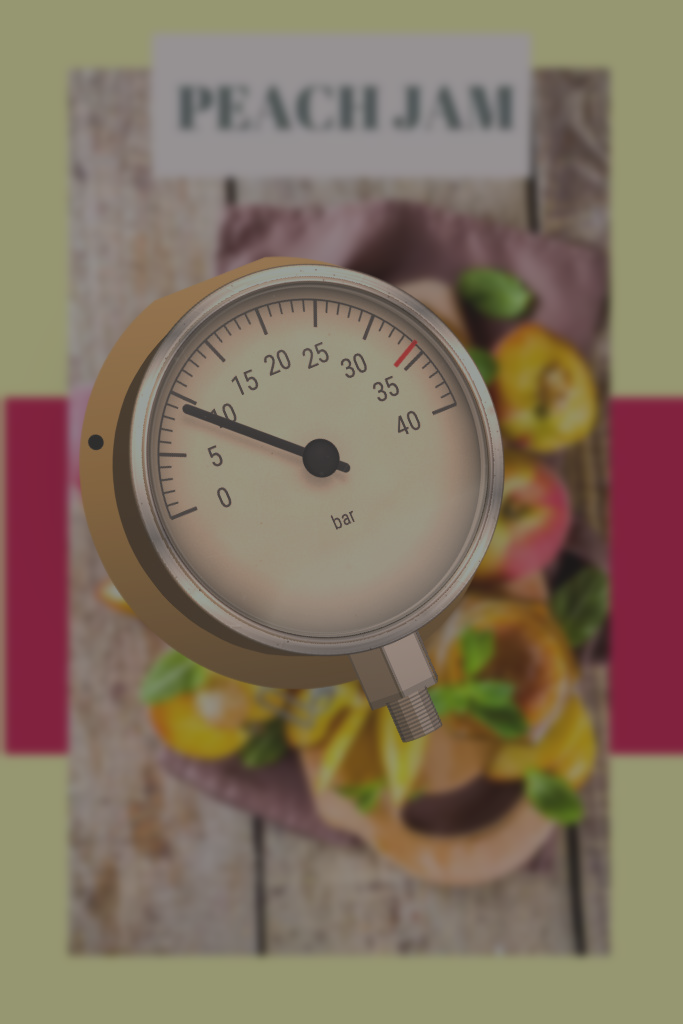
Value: **9** bar
